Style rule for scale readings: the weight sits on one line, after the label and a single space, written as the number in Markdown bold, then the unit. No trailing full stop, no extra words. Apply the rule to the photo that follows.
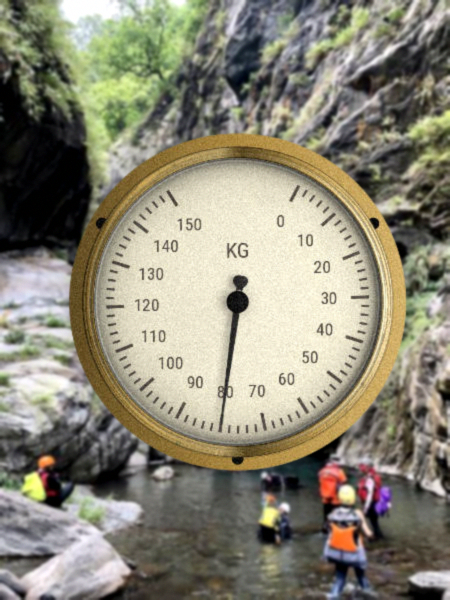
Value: **80** kg
